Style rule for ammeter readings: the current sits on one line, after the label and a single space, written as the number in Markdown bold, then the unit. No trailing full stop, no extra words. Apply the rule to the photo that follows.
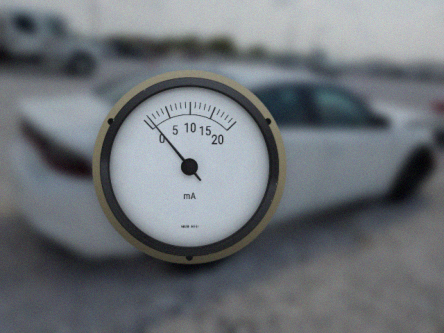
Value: **1** mA
